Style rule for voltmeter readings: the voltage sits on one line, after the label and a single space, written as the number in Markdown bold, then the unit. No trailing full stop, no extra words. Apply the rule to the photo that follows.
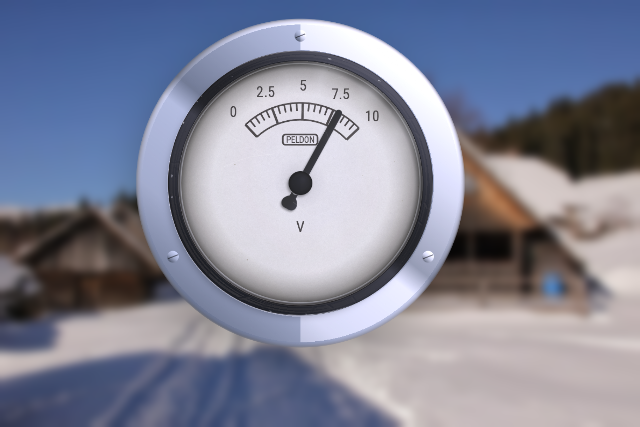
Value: **8** V
